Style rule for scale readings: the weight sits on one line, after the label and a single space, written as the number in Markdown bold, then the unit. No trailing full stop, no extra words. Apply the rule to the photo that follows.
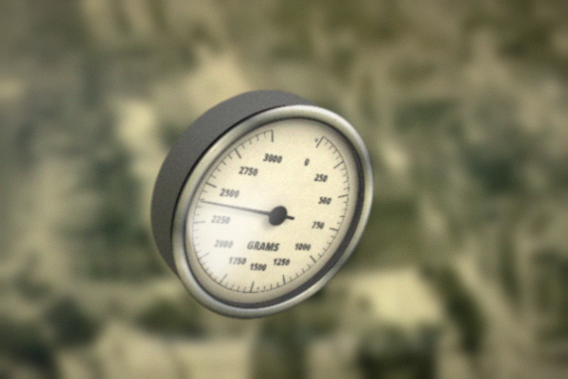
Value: **2400** g
